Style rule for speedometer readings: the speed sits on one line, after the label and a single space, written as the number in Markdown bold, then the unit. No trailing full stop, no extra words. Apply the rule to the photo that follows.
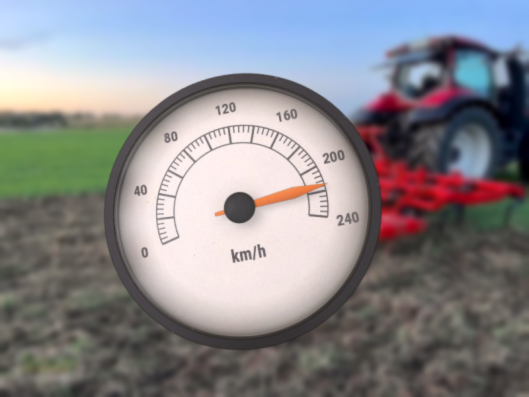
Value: **216** km/h
